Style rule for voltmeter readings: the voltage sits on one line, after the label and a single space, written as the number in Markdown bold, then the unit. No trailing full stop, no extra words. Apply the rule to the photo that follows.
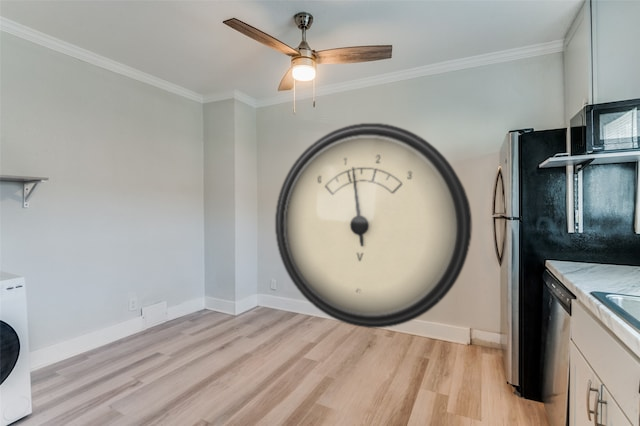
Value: **1.25** V
